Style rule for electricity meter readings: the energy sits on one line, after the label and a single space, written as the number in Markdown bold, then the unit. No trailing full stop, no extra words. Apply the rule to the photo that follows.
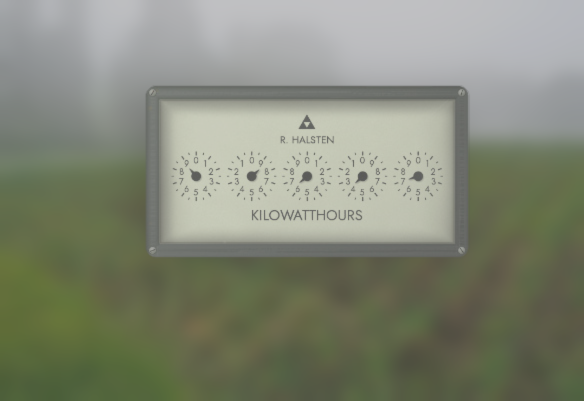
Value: **88637** kWh
